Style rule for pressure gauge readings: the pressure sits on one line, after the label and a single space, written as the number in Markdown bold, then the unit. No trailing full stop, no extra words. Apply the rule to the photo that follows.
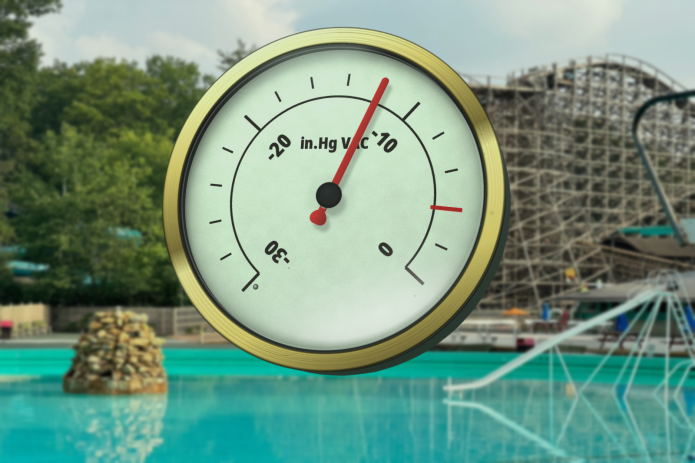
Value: **-12** inHg
